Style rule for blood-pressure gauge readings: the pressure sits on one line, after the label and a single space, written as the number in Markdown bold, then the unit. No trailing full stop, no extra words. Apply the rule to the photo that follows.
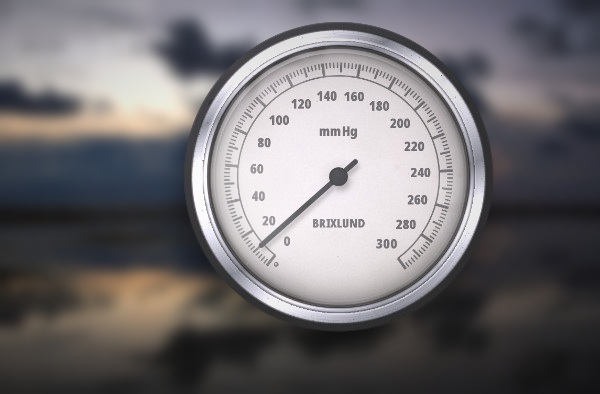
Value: **10** mmHg
